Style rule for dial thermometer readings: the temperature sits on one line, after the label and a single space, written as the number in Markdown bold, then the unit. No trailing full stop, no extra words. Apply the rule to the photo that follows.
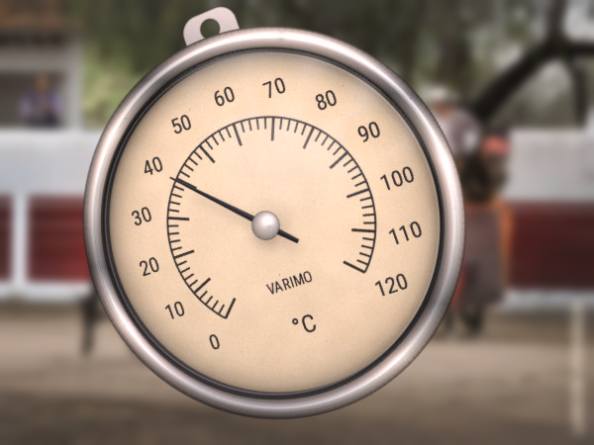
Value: **40** °C
